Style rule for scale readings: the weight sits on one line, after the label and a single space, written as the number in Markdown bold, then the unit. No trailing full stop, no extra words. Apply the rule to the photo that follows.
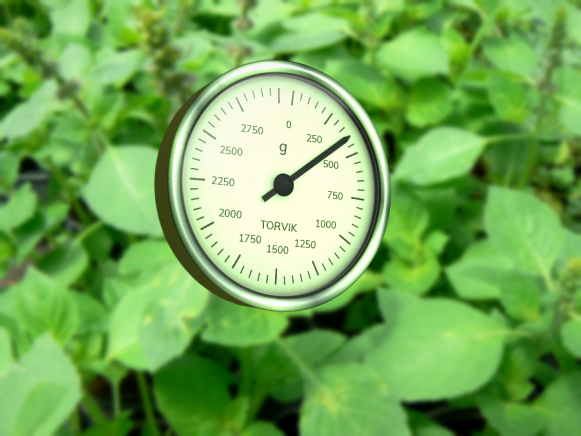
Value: **400** g
